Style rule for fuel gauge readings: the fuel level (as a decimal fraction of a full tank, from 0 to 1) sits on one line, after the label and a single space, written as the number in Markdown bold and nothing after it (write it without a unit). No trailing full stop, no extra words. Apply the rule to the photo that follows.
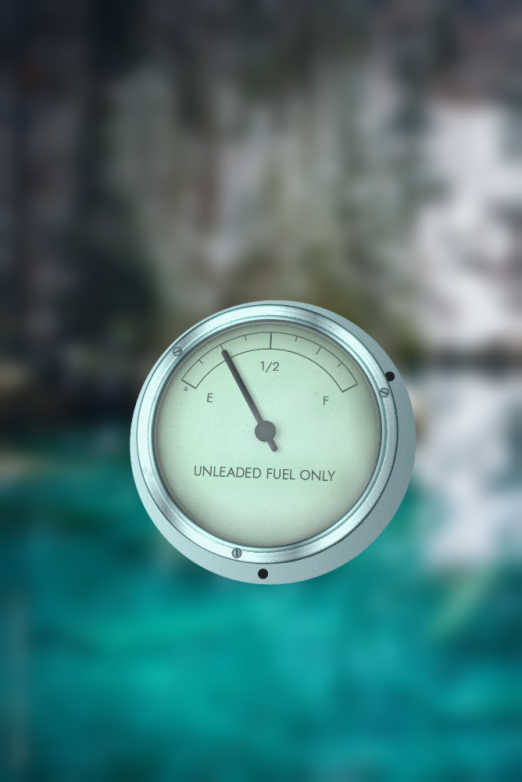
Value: **0.25**
